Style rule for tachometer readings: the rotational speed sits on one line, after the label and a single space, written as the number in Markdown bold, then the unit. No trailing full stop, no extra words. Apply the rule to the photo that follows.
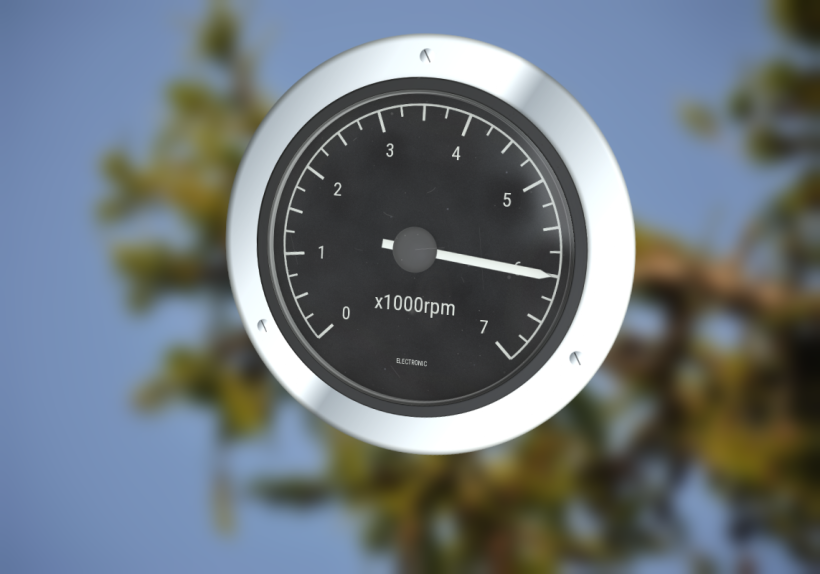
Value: **6000** rpm
